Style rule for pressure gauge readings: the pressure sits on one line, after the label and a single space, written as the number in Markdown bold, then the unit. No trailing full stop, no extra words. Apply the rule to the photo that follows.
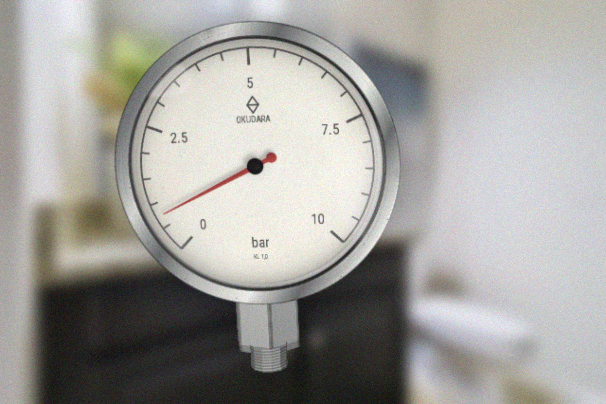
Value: **0.75** bar
